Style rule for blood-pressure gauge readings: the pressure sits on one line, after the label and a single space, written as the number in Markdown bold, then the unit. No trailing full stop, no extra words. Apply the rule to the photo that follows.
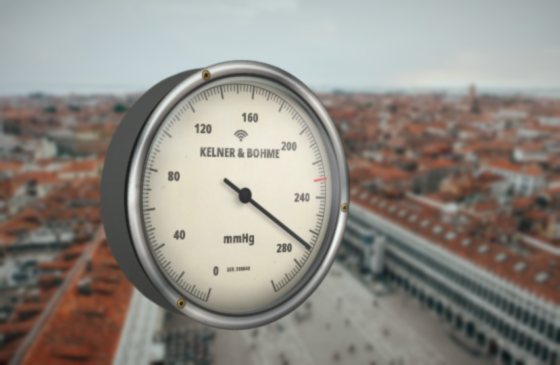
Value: **270** mmHg
